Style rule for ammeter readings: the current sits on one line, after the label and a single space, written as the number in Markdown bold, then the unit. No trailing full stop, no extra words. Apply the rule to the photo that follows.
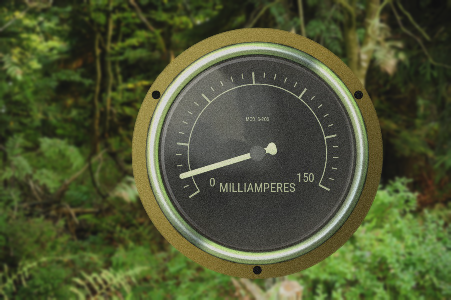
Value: **10** mA
